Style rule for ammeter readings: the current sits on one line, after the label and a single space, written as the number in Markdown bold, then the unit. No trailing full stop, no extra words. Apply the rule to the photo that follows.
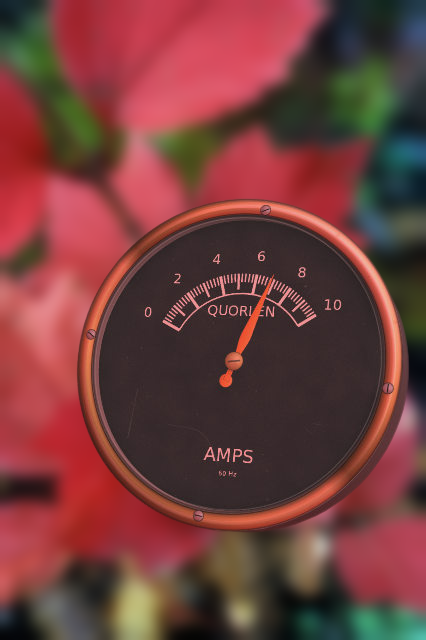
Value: **7** A
